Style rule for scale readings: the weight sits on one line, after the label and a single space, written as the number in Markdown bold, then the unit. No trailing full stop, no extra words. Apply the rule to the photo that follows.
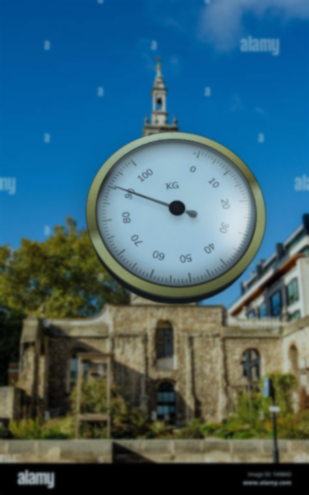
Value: **90** kg
